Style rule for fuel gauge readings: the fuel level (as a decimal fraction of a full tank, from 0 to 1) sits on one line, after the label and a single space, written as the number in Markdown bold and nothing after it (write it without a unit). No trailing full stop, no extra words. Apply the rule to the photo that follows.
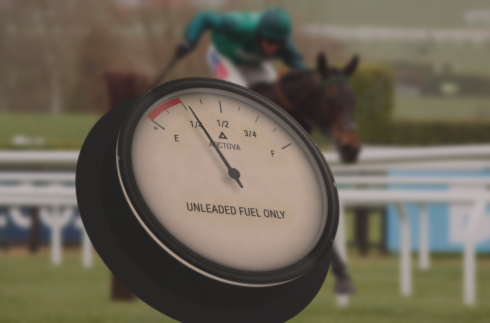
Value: **0.25**
